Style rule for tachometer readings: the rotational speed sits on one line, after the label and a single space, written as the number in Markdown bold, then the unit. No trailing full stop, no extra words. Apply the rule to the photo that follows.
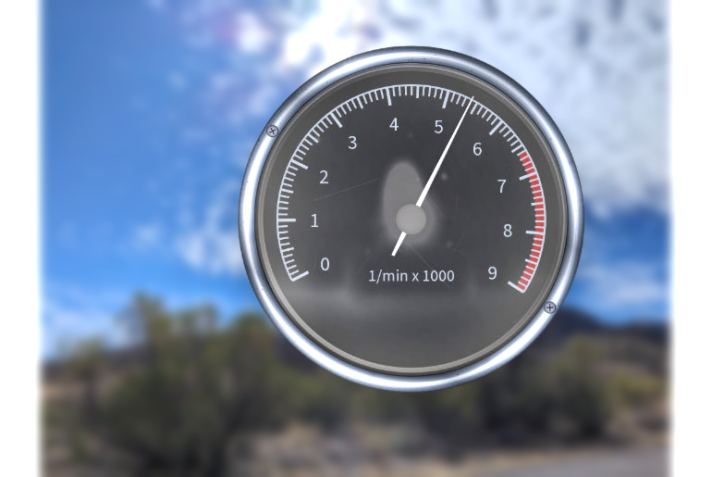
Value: **5400** rpm
